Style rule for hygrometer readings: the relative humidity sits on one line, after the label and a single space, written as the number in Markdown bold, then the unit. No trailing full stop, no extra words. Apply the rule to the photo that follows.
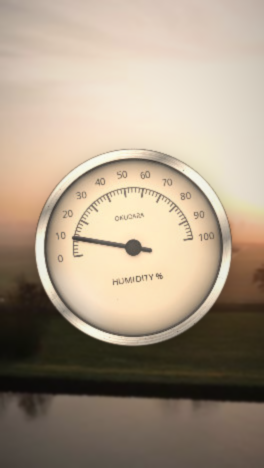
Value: **10** %
